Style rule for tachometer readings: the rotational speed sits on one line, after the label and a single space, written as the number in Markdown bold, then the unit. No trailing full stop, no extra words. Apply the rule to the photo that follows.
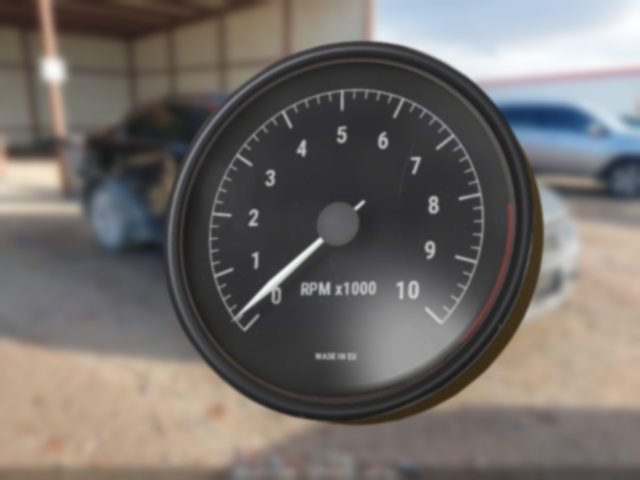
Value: **200** rpm
